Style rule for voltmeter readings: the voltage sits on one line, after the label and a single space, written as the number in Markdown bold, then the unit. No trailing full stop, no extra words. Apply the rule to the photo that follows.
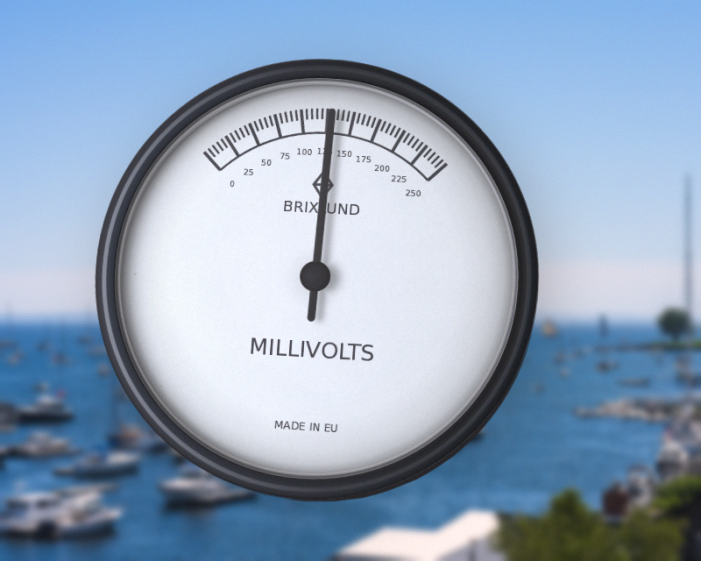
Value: **130** mV
